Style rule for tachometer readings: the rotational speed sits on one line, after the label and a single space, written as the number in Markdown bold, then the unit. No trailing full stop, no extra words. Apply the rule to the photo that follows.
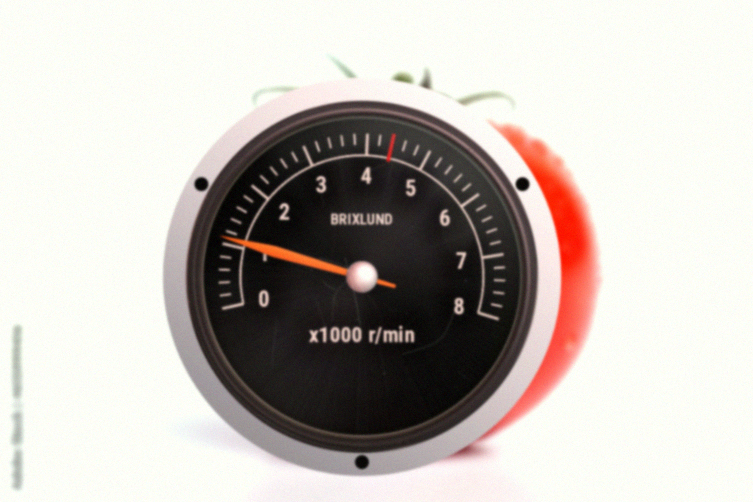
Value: **1100** rpm
